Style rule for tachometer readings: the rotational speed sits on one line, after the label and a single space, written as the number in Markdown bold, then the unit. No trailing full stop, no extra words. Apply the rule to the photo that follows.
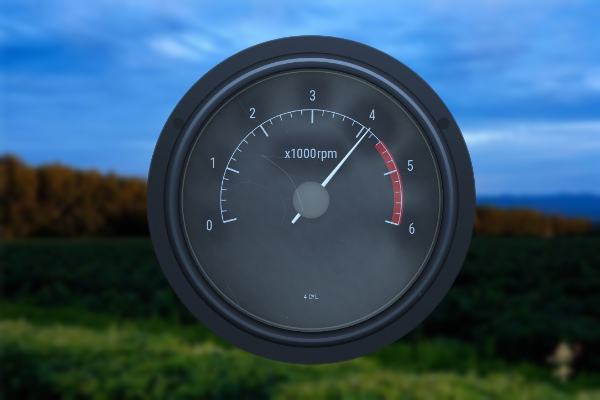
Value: **4100** rpm
